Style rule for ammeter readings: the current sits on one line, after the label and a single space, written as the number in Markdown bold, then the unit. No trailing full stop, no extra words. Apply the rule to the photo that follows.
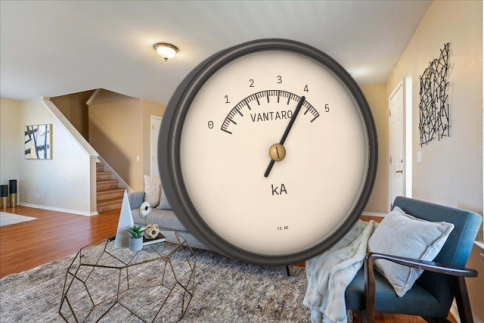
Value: **4** kA
